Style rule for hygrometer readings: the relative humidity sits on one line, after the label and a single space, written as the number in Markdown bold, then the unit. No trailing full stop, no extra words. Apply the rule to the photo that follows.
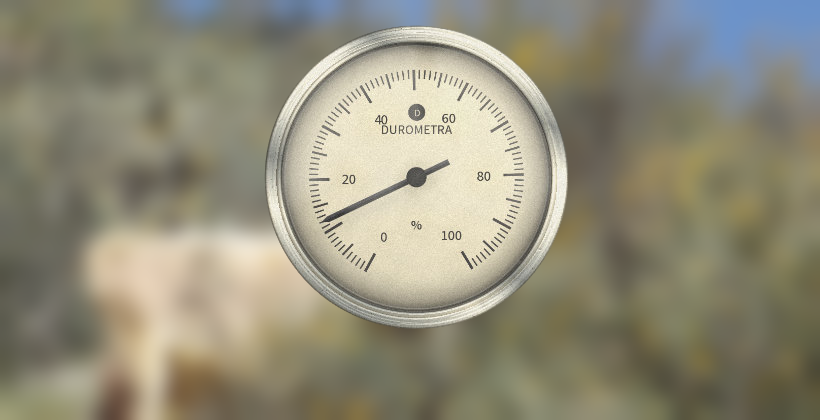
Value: **12** %
